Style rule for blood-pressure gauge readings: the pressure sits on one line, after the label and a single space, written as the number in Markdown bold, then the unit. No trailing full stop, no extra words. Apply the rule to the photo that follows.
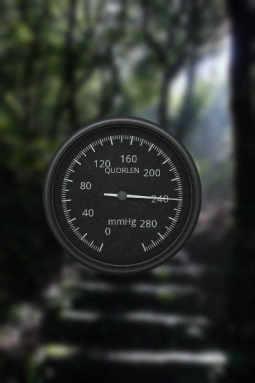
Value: **240** mmHg
